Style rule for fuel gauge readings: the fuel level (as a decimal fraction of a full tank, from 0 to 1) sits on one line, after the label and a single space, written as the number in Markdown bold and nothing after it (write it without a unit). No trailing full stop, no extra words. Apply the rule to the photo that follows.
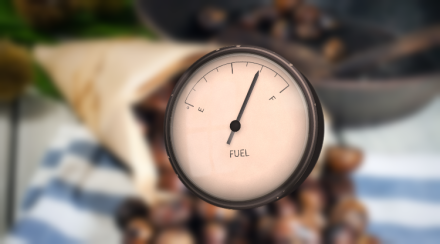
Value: **0.75**
